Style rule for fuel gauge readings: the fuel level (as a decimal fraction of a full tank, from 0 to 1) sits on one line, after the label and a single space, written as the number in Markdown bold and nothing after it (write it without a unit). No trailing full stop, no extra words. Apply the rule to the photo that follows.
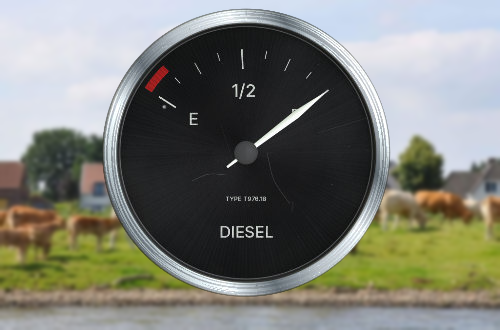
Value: **1**
